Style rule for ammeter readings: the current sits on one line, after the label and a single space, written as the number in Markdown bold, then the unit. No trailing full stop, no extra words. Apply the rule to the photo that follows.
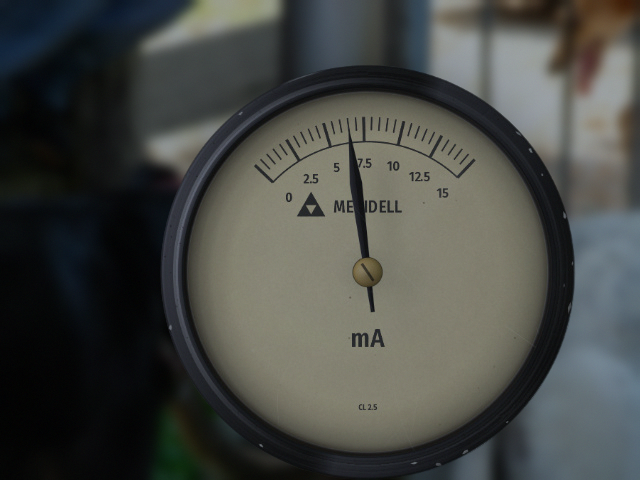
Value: **6.5** mA
